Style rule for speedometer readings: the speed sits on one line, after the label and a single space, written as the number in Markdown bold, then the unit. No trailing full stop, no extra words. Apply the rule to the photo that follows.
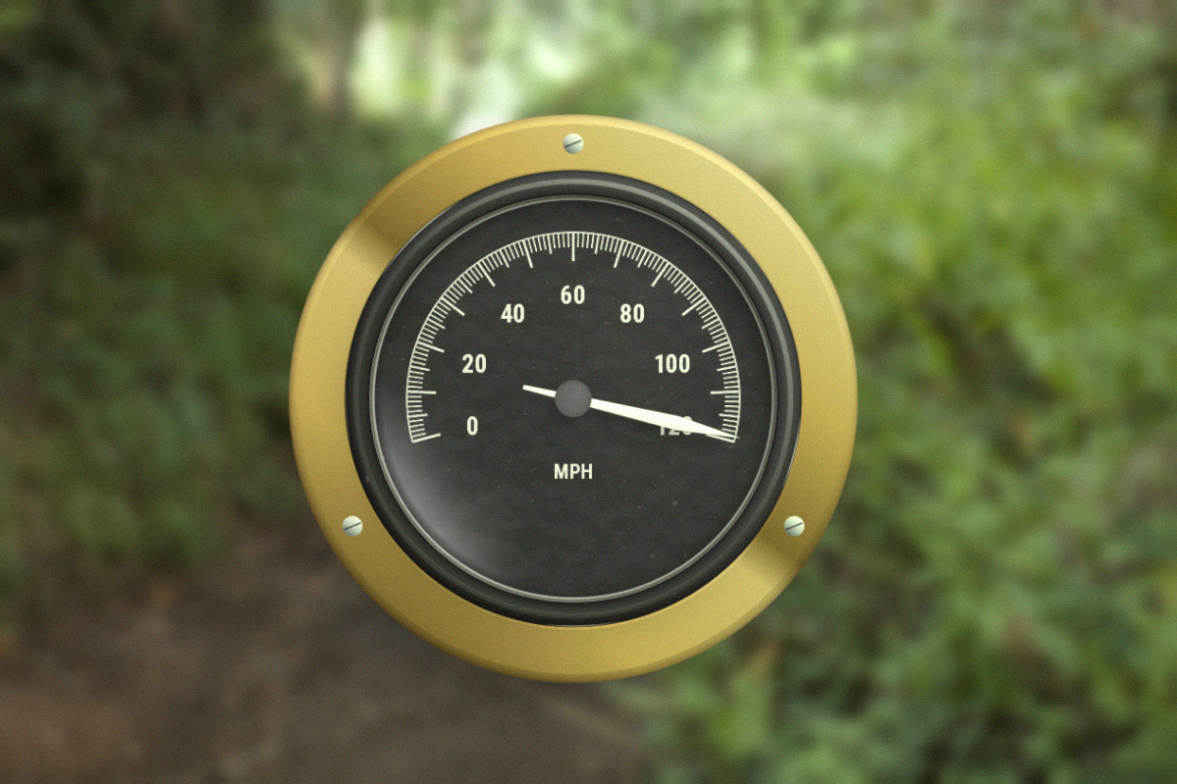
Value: **119** mph
